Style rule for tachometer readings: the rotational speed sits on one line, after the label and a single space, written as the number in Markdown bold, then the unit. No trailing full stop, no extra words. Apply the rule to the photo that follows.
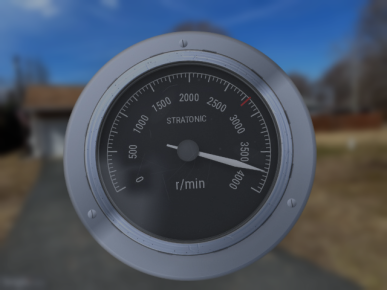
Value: **3750** rpm
